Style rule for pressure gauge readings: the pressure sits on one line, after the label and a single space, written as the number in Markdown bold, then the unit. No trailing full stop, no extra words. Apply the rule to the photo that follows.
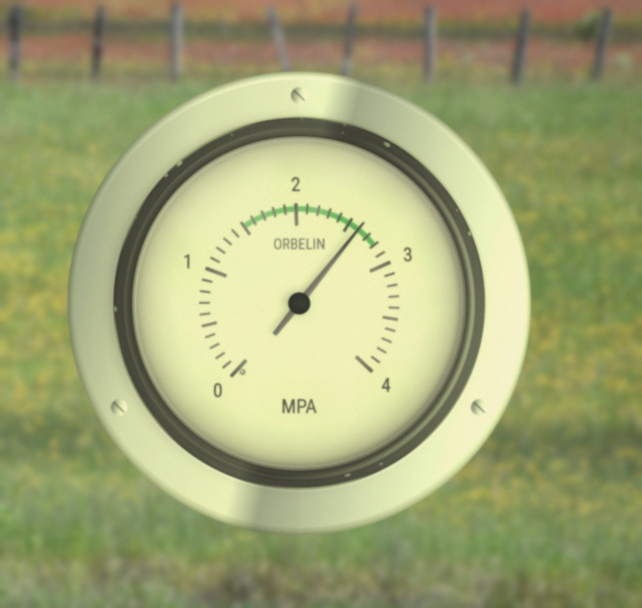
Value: **2.6** MPa
